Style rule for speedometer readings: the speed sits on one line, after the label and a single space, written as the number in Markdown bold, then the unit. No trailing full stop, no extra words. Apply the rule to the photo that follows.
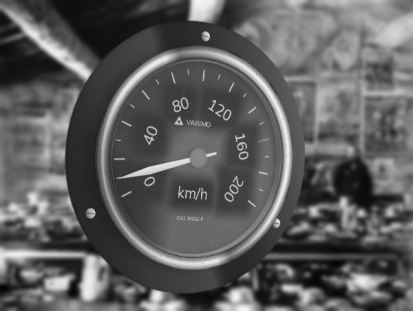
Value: **10** km/h
